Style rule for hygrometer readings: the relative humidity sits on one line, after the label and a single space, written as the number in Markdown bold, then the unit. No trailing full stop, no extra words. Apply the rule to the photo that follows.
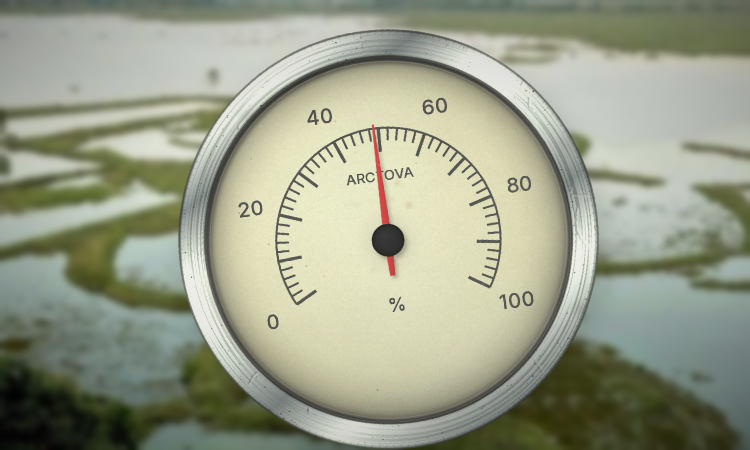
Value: **49** %
